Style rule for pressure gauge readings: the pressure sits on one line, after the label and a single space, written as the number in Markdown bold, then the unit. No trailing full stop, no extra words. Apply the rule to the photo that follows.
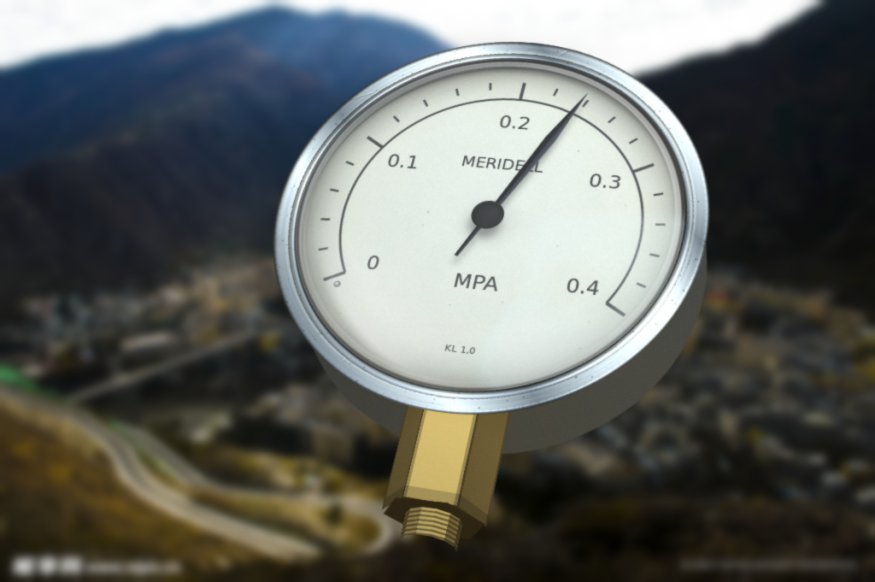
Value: **0.24** MPa
